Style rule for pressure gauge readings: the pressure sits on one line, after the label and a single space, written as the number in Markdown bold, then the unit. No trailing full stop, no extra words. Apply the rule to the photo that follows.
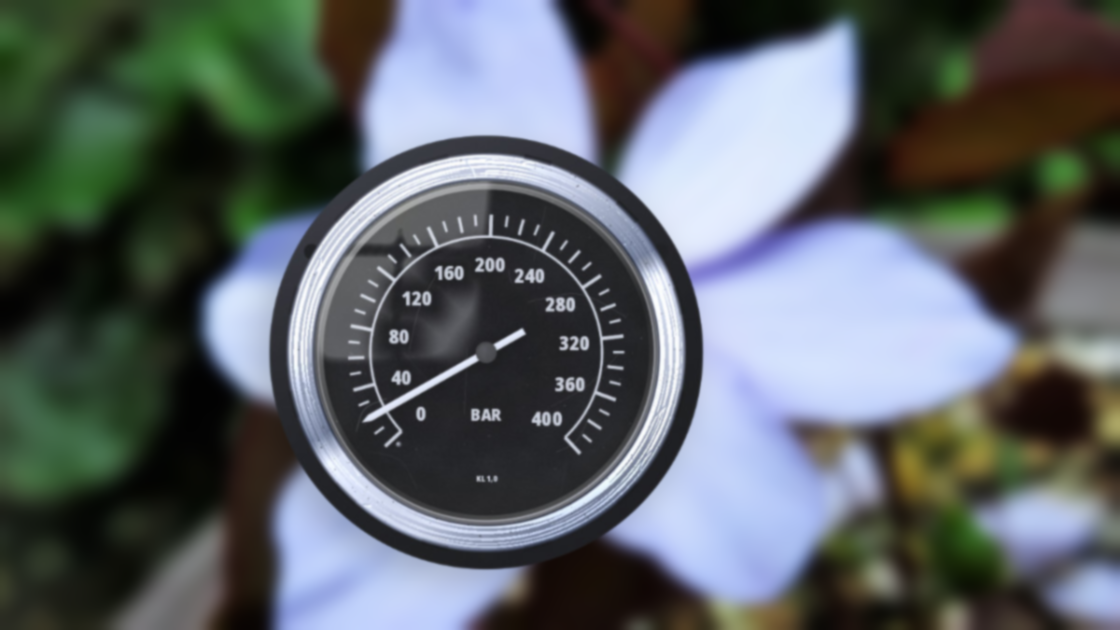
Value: **20** bar
